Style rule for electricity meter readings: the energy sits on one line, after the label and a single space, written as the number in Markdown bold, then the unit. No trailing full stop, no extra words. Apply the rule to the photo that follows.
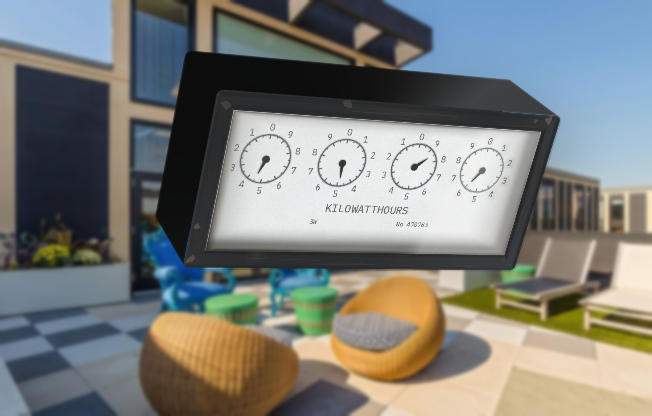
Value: **4486** kWh
